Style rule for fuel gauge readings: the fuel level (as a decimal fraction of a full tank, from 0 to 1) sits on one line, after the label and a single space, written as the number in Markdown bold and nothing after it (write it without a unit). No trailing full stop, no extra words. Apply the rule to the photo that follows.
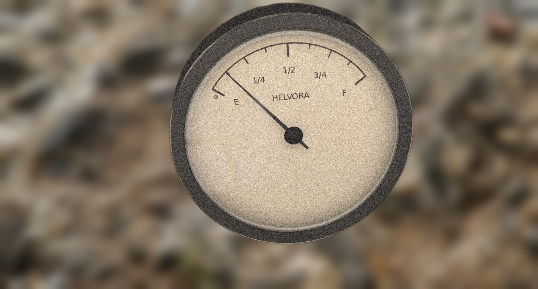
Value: **0.125**
